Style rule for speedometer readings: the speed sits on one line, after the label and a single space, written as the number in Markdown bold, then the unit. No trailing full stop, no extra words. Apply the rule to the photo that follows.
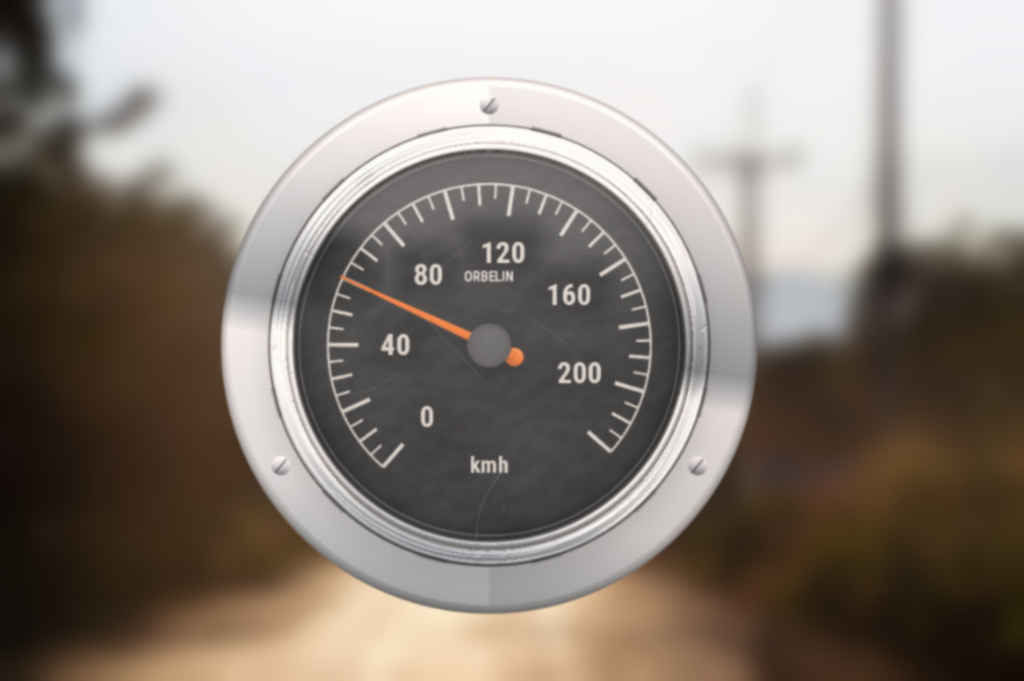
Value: **60** km/h
